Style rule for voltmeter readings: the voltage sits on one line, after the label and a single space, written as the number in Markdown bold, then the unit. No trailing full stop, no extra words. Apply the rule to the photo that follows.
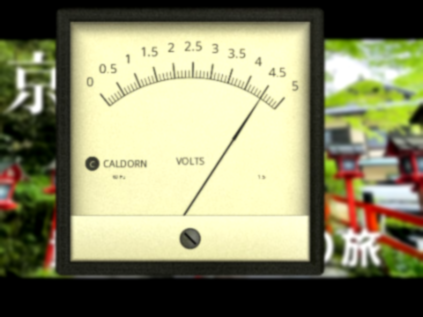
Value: **4.5** V
